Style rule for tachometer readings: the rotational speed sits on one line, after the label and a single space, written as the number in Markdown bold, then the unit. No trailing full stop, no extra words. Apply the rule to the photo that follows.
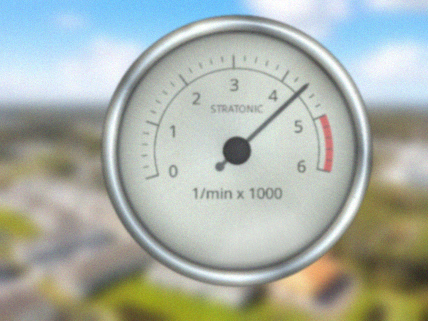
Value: **4400** rpm
